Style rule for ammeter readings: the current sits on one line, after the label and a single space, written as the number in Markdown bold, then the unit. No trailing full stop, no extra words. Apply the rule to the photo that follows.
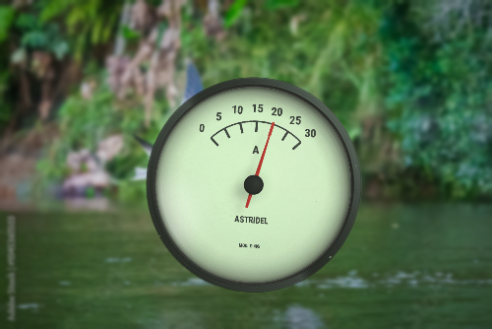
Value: **20** A
